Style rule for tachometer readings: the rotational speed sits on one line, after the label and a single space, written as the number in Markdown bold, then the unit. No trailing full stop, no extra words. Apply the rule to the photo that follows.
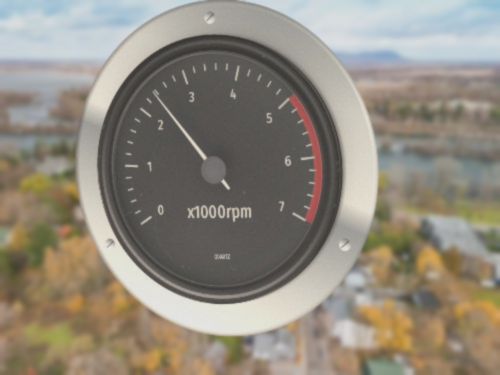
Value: **2400** rpm
